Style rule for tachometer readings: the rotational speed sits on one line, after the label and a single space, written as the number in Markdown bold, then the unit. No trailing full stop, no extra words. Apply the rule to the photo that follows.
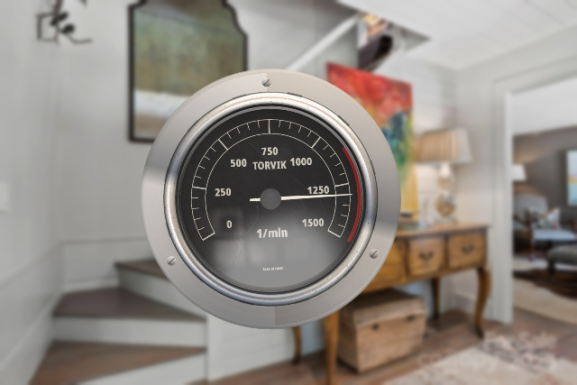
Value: **1300** rpm
